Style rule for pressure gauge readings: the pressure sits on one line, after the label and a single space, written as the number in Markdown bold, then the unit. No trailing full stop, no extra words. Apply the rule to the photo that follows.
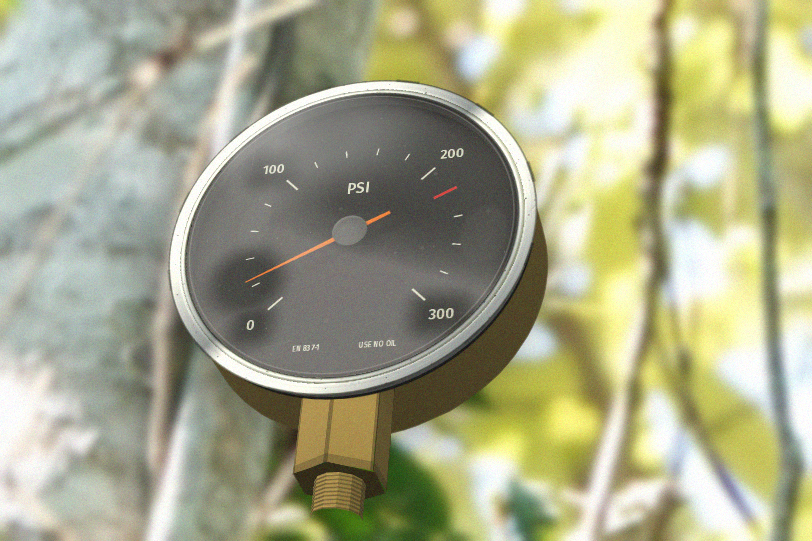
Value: **20** psi
